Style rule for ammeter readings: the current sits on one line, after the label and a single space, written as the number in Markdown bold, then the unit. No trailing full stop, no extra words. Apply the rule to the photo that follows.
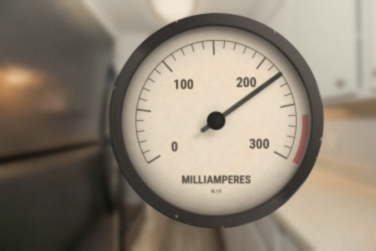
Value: **220** mA
